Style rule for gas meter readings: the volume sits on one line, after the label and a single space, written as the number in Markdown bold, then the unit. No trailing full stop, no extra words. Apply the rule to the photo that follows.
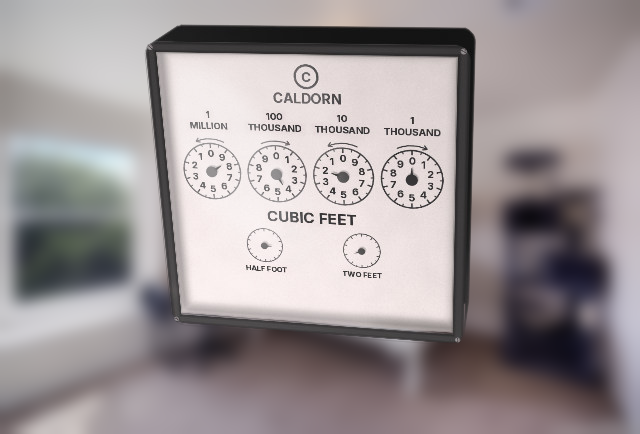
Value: **842000** ft³
